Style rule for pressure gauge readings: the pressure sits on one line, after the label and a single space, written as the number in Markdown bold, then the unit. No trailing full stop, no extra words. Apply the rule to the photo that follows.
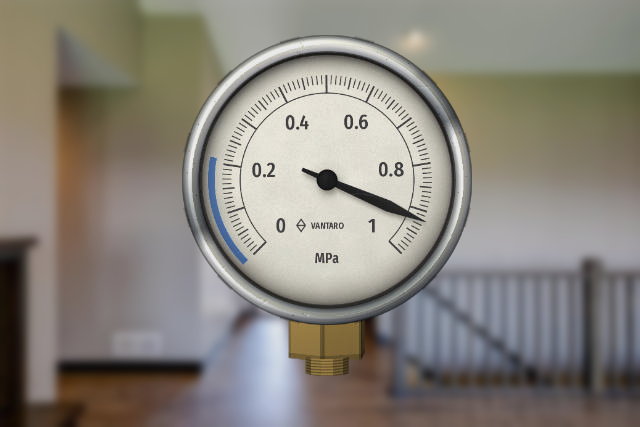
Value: **0.92** MPa
